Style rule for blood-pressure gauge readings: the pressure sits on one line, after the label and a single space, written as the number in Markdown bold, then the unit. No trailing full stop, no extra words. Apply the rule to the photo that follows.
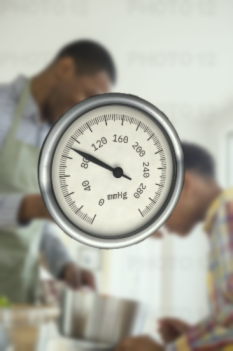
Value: **90** mmHg
